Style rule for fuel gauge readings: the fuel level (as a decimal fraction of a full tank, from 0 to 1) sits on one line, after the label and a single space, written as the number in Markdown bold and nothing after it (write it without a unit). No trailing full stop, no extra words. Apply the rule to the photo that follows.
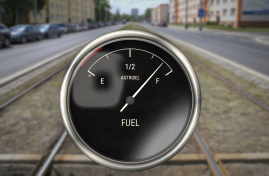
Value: **0.875**
